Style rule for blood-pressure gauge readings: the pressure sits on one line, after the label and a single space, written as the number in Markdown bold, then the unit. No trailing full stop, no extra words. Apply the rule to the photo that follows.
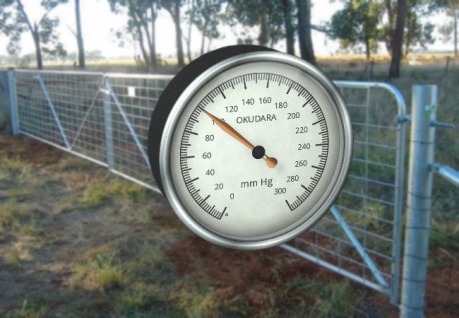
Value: **100** mmHg
